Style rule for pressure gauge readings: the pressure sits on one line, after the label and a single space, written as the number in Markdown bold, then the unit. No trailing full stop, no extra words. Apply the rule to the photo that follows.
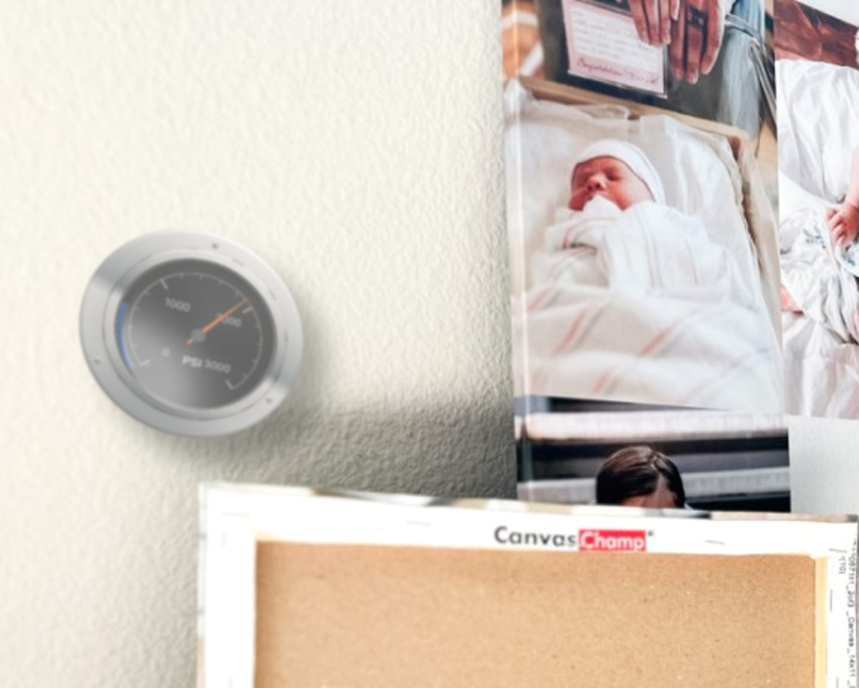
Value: **1900** psi
